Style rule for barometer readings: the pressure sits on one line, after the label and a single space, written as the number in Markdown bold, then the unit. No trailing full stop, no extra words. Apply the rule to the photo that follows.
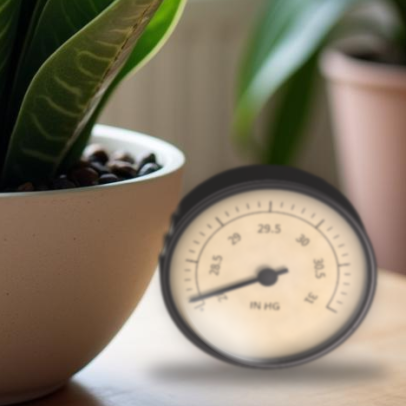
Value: **28.1** inHg
